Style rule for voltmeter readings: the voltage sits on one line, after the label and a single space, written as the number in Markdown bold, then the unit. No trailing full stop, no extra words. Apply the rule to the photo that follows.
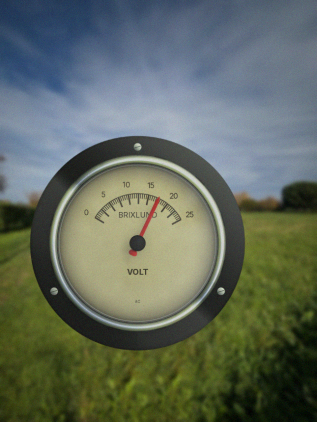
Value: **17.5** V
